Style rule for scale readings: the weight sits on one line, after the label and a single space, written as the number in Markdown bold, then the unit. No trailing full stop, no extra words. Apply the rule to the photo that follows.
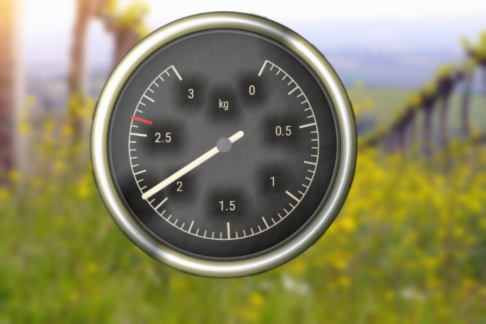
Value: **2.1** kg
